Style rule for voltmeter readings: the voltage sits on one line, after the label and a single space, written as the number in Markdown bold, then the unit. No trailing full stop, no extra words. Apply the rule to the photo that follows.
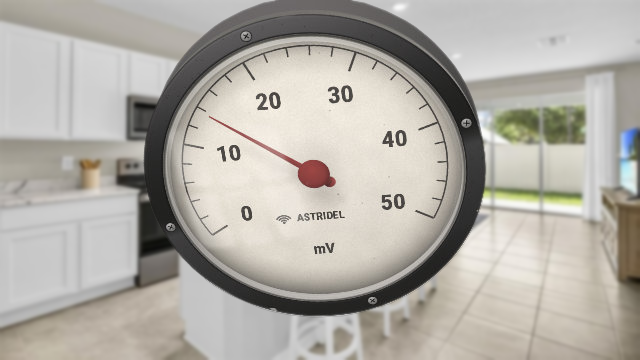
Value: **14** mV
